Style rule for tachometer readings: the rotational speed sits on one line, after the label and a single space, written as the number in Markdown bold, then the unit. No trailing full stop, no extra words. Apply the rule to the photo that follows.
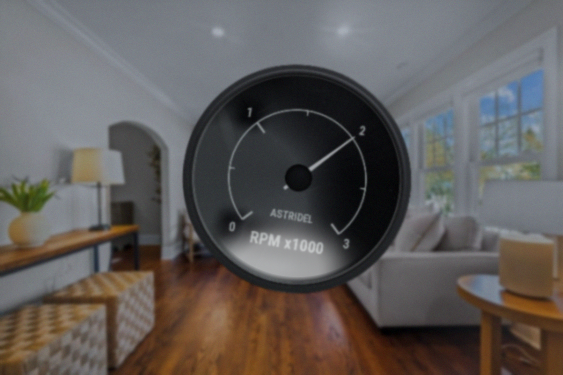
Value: **2000** rpm
